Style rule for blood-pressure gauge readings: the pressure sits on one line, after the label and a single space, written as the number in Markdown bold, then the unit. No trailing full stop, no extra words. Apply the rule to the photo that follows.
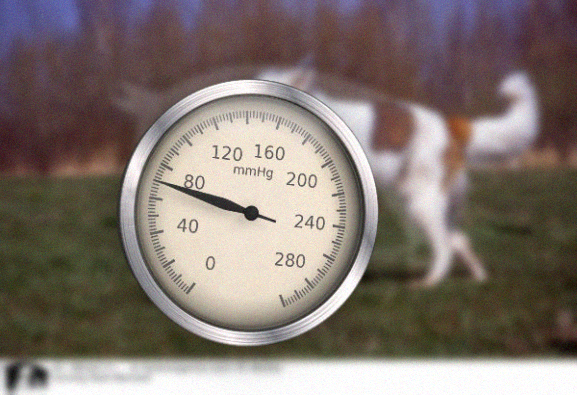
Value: **70** mmHg
